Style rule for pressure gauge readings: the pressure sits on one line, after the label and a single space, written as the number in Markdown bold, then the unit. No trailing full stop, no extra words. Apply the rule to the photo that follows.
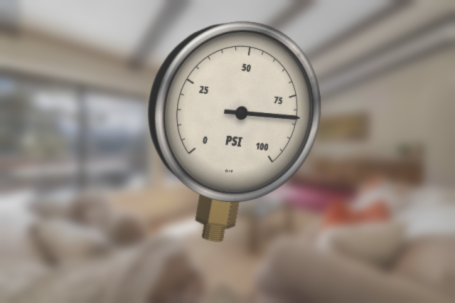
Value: **82.5** psi
